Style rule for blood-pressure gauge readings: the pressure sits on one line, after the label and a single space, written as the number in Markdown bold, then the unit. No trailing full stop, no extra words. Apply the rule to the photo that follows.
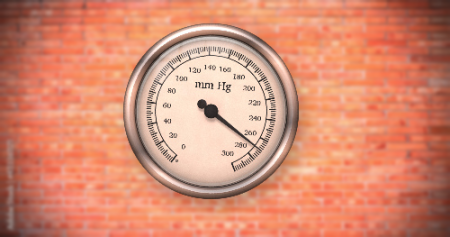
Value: **270** mmHg
